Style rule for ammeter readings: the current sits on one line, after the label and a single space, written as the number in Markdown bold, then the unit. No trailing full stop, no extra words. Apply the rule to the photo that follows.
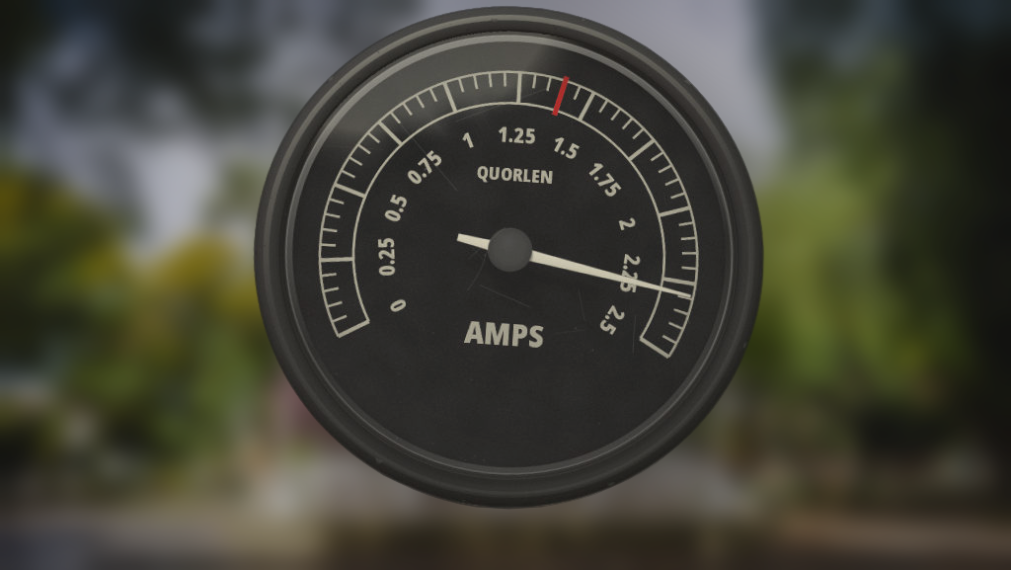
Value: **2.3** A
